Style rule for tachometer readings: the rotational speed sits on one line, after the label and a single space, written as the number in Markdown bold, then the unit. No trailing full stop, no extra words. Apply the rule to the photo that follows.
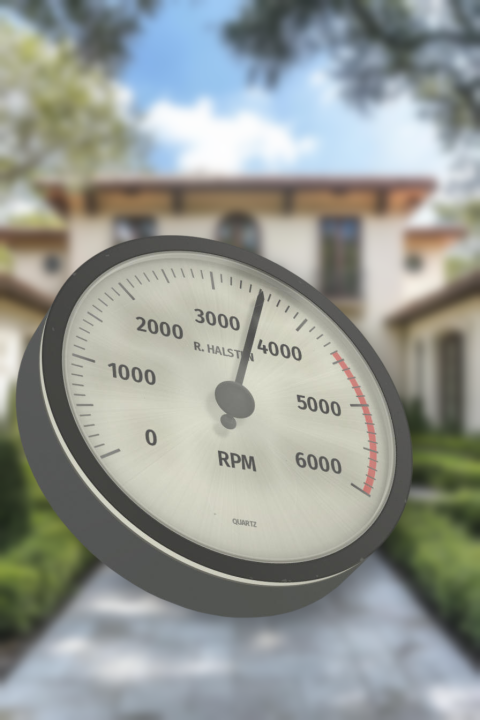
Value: **3500** rpm
